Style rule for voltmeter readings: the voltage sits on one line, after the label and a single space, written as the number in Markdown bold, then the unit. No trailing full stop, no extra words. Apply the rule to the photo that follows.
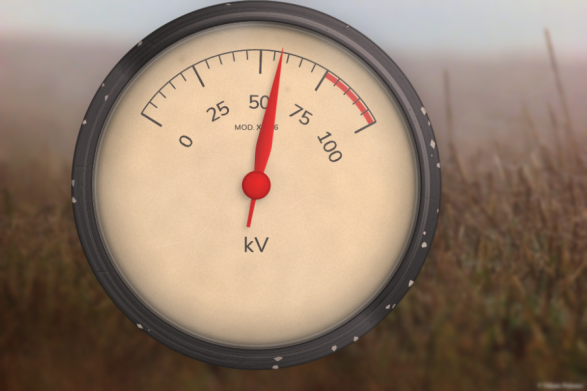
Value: **57.5** kV
